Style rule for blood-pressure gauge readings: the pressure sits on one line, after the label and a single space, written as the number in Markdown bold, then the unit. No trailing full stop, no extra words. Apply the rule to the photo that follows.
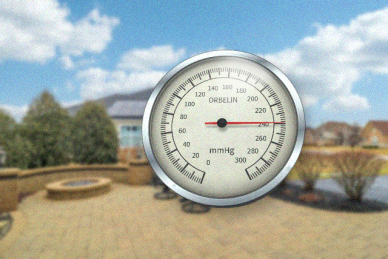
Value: **240** mmHg
